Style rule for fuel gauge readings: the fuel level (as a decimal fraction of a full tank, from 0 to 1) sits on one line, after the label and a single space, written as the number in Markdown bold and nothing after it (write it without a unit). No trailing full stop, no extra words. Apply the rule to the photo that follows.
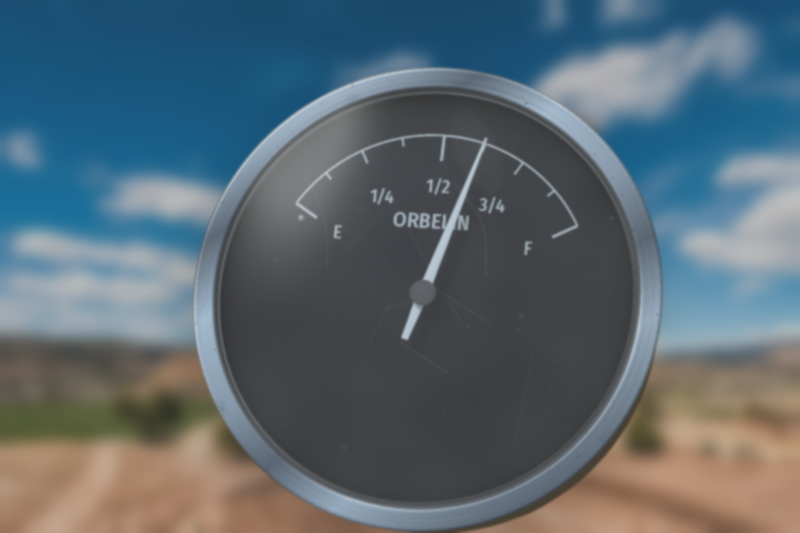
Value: **0.625**
